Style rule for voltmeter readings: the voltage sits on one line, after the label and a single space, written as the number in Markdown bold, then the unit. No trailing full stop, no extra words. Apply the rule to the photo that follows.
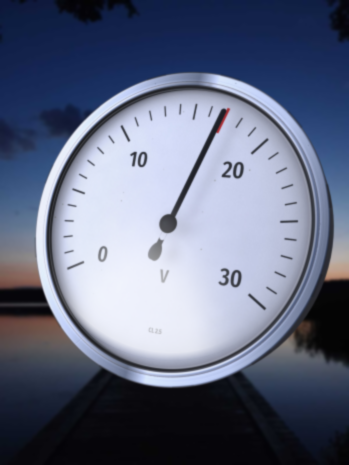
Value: **17** V
